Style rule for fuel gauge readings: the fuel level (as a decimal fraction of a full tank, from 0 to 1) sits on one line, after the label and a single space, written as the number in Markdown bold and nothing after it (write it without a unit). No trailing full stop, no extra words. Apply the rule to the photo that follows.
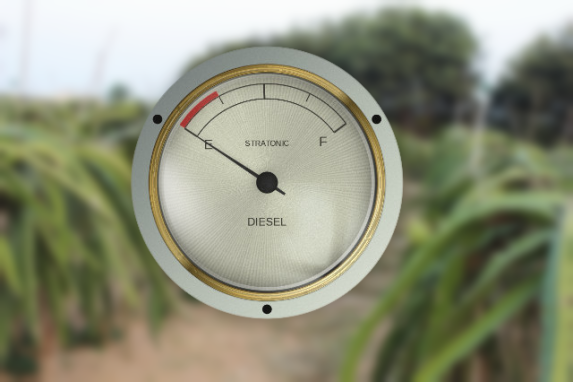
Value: **0**
